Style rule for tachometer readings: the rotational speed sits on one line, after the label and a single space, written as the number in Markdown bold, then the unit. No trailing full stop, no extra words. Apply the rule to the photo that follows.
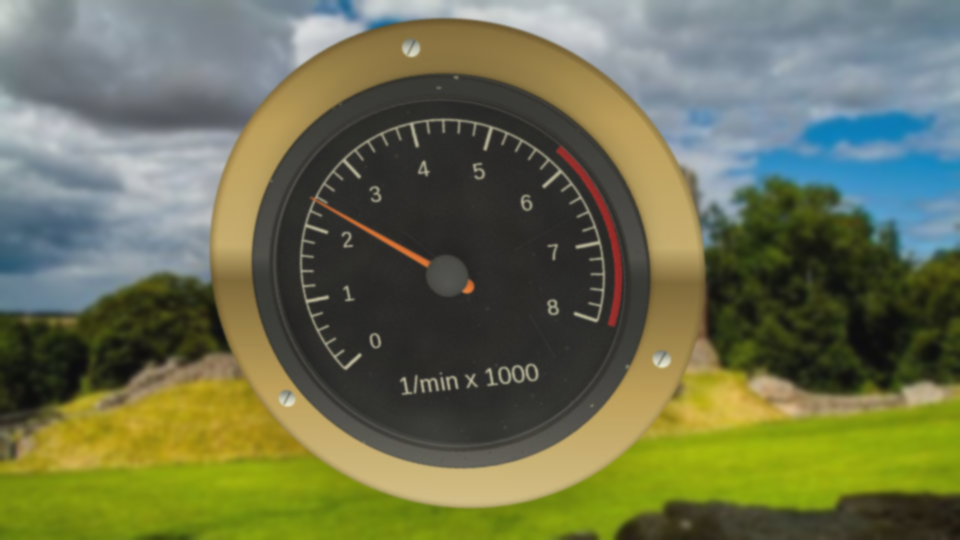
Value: **2400** rpm
